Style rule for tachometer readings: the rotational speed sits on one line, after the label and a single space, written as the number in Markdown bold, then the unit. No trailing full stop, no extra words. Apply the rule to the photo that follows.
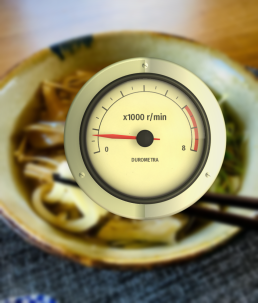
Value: **750** rpm
